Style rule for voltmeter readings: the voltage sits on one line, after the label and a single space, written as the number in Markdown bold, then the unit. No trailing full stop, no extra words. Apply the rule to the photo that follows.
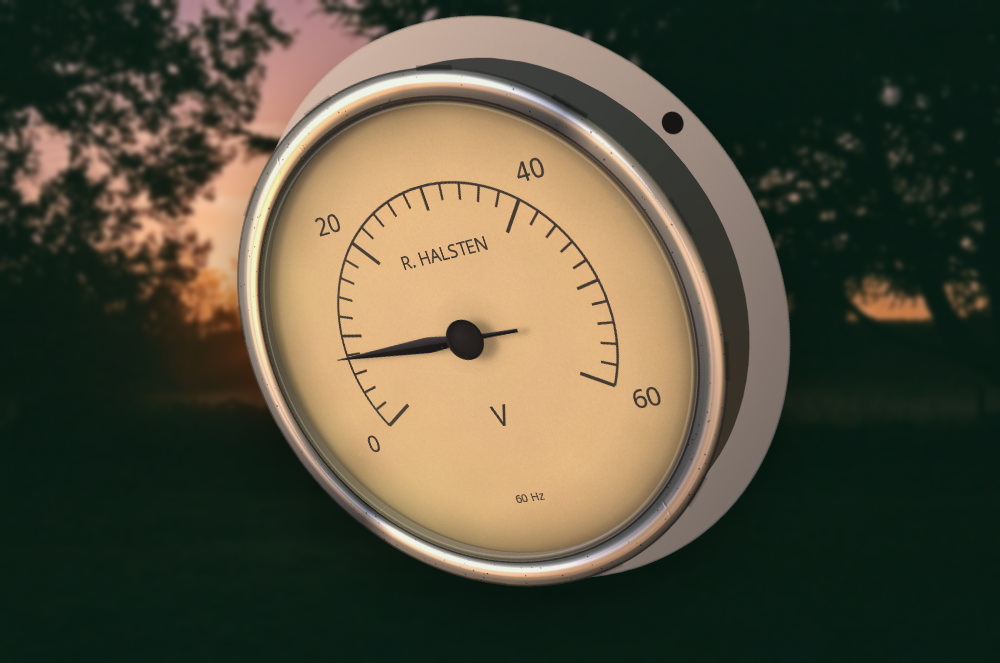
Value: **8** V
